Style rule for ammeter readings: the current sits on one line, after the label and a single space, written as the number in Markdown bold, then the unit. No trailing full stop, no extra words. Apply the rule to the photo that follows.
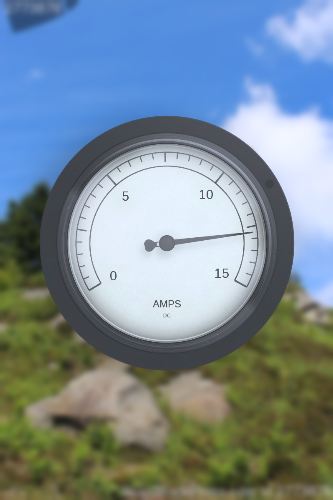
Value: **12.75** A
